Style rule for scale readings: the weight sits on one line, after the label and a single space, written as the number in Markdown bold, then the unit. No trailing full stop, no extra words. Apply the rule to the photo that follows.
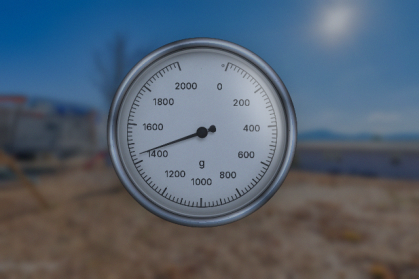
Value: **1440** g
